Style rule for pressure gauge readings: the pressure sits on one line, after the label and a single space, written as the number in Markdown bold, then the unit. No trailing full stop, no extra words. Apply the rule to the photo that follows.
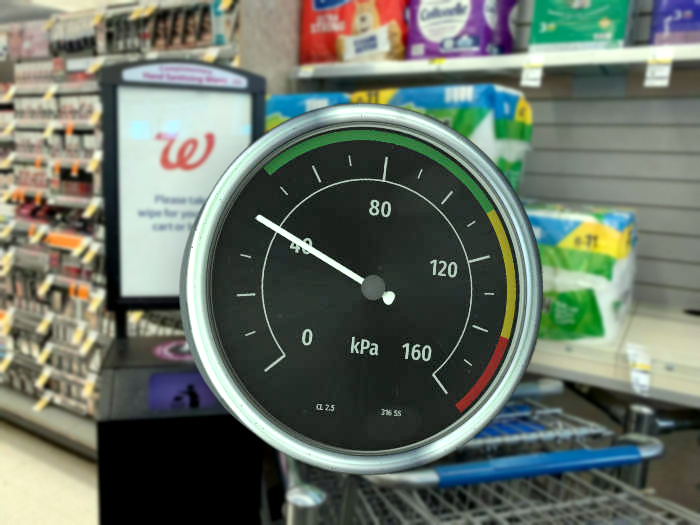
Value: **40** kPa
